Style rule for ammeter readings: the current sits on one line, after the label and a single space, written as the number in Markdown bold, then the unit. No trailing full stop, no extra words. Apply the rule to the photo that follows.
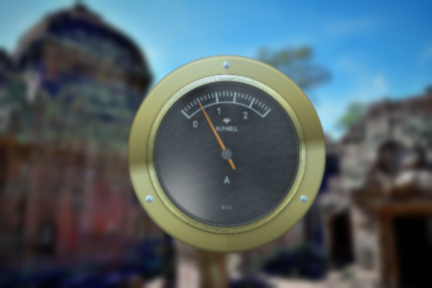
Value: **0.5** A
